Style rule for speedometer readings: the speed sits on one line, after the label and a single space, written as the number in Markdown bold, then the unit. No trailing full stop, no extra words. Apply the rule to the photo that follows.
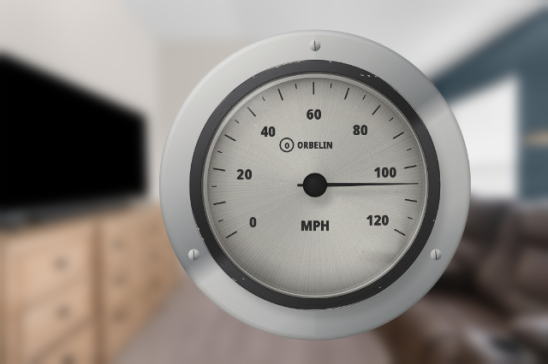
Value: **105** mph
